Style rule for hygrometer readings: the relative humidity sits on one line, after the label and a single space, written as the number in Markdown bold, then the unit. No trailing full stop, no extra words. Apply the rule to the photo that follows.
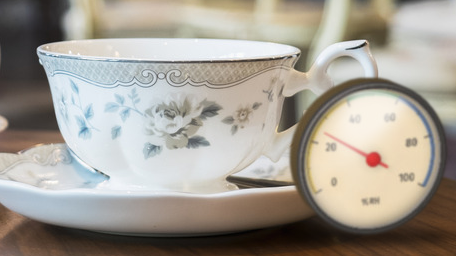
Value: **25** %
